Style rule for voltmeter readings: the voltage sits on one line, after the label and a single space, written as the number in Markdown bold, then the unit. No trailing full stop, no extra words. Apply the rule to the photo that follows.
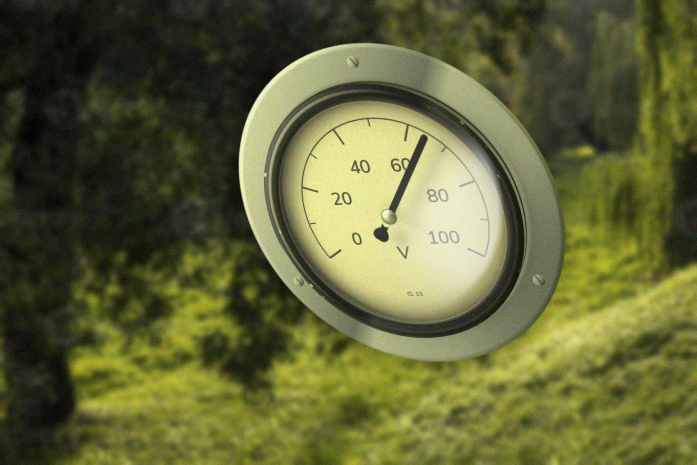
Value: **65** V
